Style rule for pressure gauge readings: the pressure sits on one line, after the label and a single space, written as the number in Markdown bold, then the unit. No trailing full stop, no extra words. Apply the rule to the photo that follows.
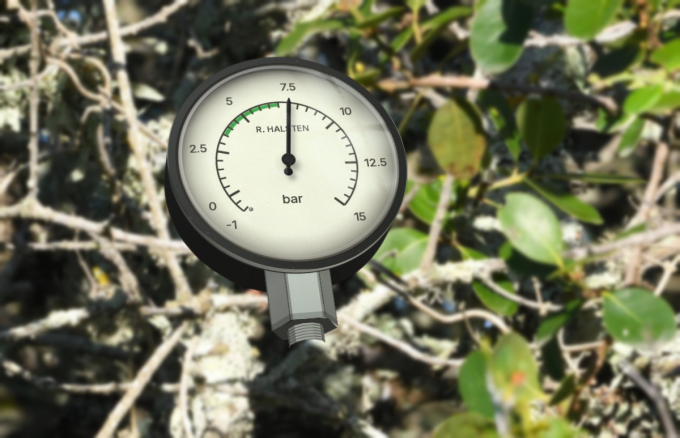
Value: **7.5** bar
